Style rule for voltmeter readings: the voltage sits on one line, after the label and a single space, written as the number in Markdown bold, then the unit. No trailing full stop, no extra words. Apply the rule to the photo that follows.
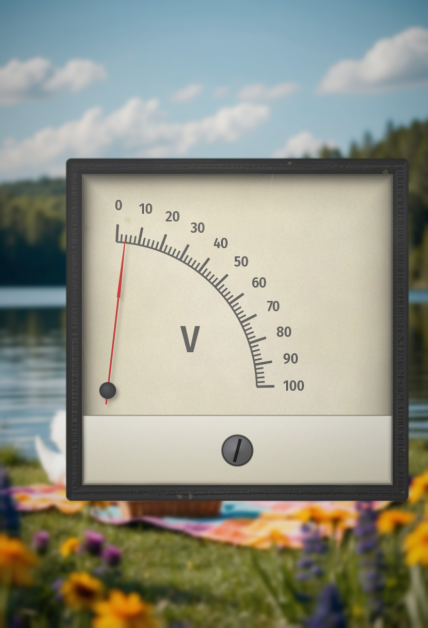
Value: **4** V
